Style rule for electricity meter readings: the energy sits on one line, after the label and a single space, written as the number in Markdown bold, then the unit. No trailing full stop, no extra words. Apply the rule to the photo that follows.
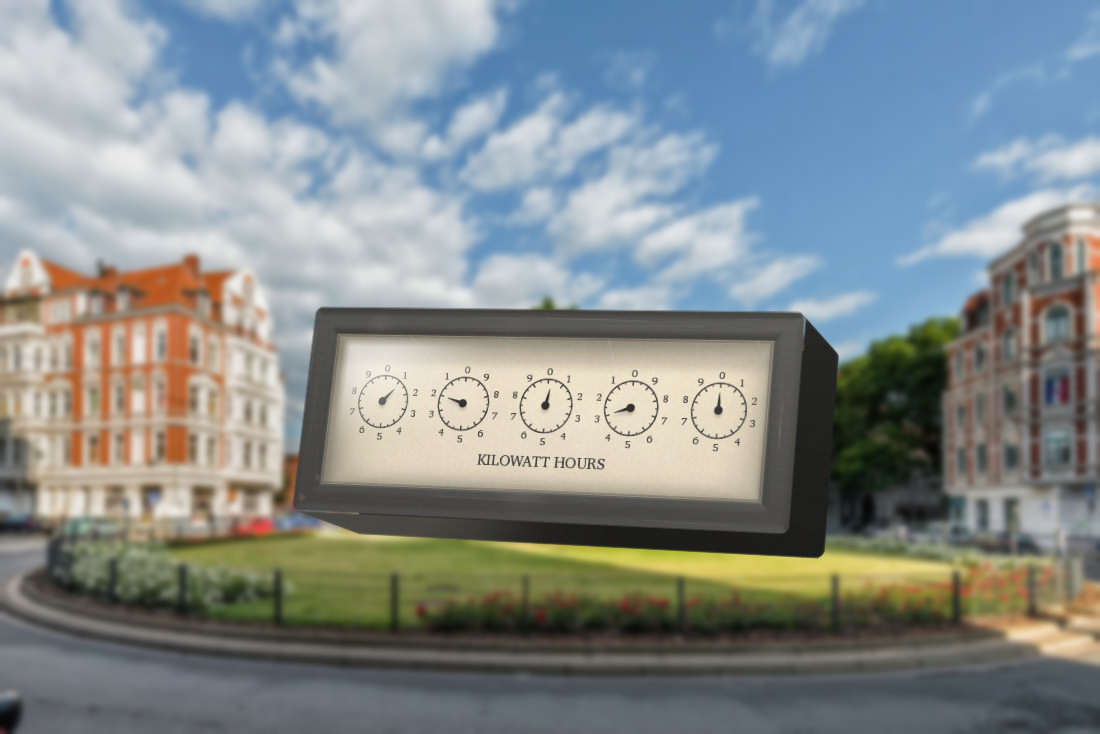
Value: **12030** kWh
